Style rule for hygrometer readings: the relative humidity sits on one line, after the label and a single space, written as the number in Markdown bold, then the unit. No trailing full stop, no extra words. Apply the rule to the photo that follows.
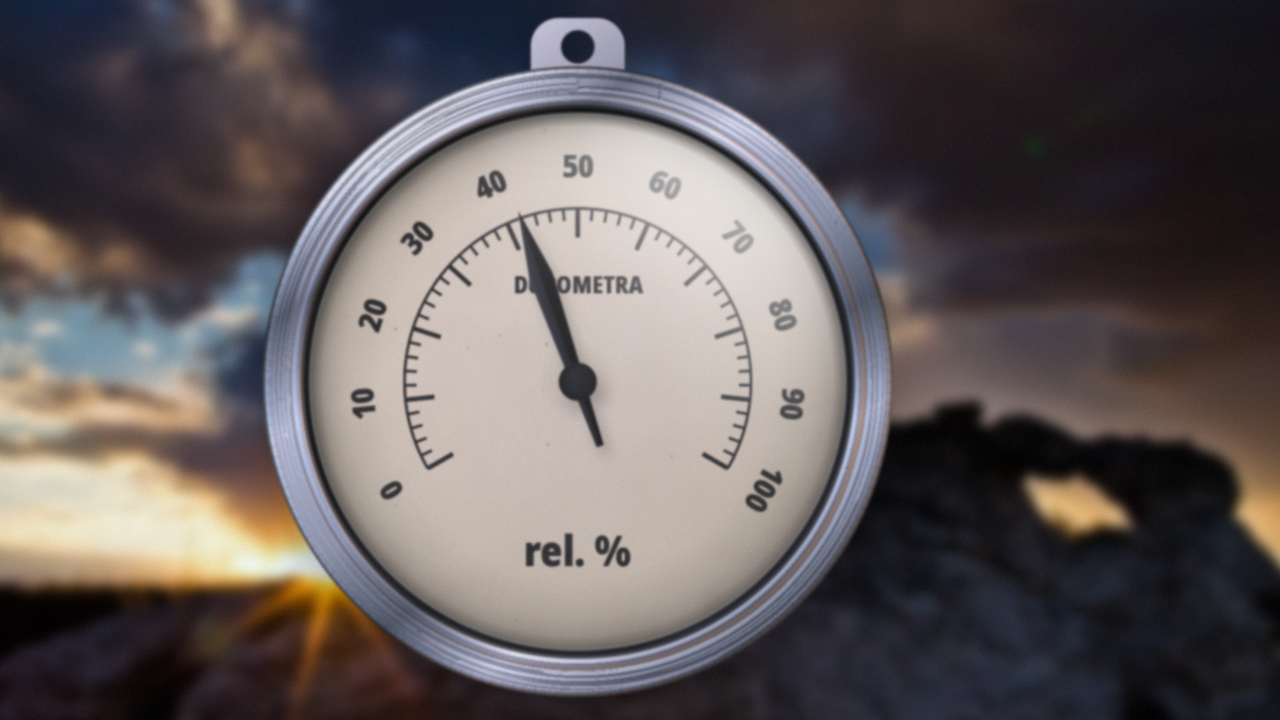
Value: **42** %
